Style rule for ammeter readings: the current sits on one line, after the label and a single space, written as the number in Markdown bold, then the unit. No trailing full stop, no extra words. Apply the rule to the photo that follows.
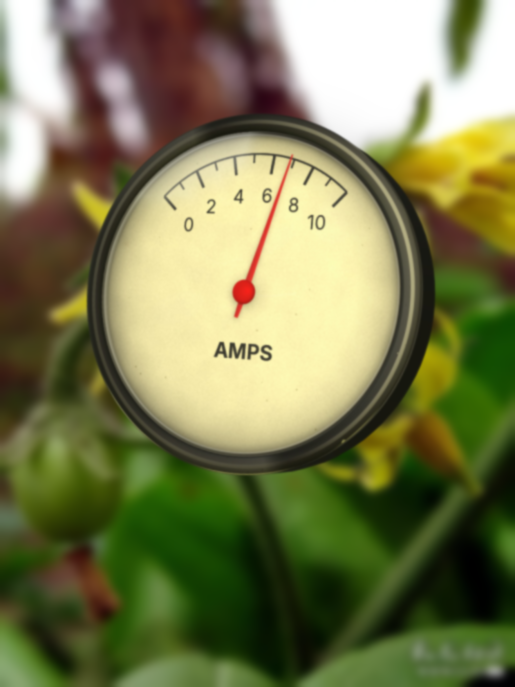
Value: **7** A
